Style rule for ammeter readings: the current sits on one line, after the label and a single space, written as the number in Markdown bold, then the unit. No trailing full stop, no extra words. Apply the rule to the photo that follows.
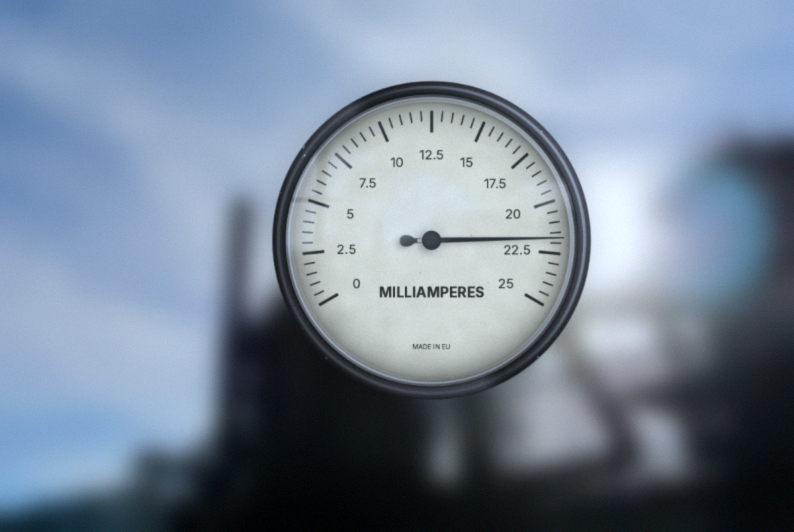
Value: **21.75** mA
